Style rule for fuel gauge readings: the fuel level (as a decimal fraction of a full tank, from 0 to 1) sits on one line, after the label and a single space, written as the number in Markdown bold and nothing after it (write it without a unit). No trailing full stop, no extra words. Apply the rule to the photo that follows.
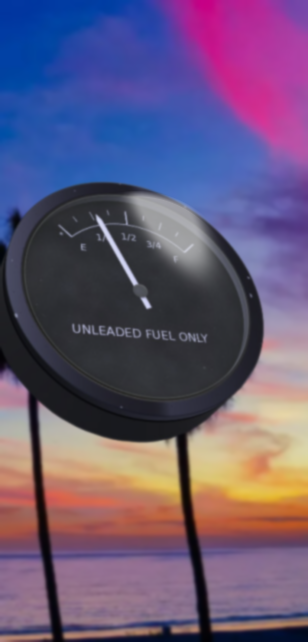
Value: **0.25**
